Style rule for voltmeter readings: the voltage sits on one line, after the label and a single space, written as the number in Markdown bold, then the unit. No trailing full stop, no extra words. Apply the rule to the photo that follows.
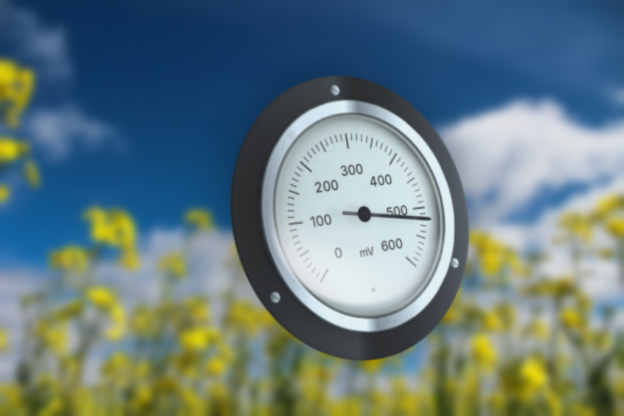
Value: **520** mV
